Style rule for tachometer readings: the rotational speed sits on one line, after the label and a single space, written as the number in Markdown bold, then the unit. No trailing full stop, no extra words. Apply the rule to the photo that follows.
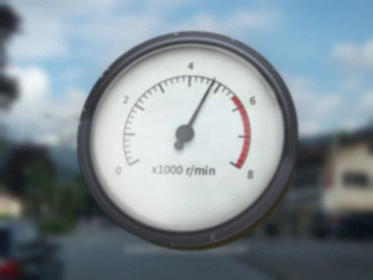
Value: **4800** rpm
